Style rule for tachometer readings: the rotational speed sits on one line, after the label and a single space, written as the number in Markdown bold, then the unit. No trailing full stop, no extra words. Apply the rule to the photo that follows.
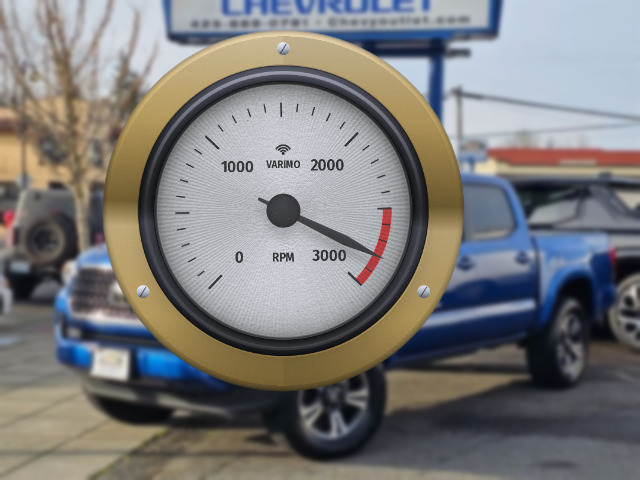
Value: **2800** rpm
